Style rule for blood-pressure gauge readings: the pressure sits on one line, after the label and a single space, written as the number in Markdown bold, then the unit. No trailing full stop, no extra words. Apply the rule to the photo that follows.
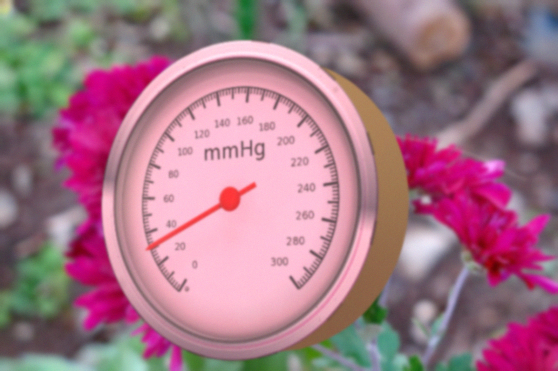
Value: **30** mmHg
